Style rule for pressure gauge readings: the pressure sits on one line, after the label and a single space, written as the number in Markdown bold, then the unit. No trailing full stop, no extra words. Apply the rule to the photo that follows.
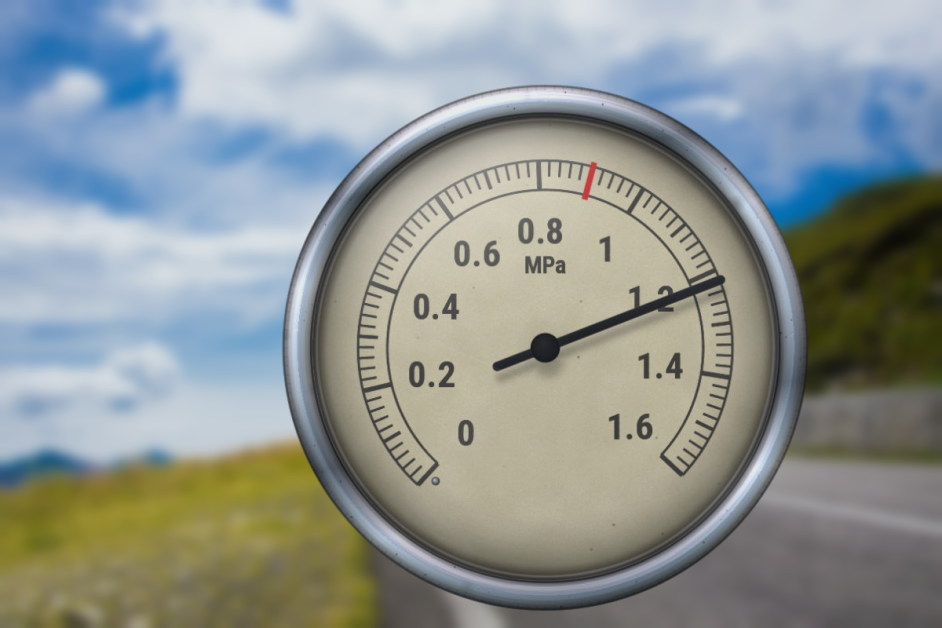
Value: **1.22** MPa
